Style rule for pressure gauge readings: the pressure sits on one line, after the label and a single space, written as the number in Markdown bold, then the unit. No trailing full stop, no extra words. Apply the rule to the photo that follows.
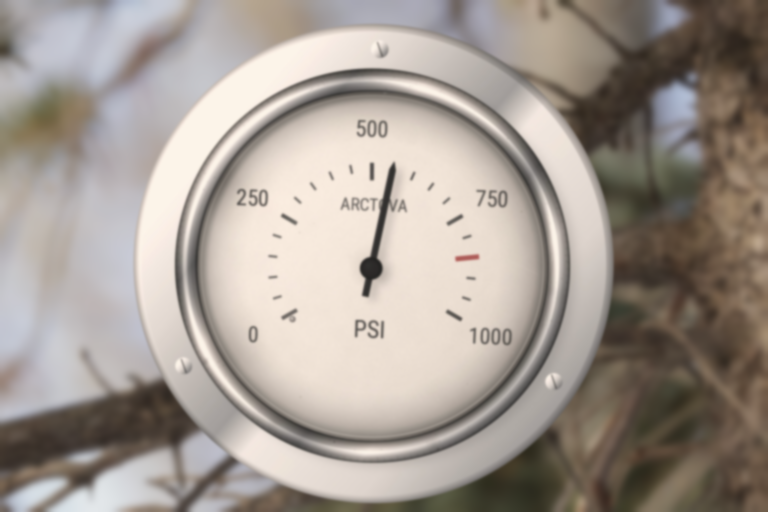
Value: **550** psi
